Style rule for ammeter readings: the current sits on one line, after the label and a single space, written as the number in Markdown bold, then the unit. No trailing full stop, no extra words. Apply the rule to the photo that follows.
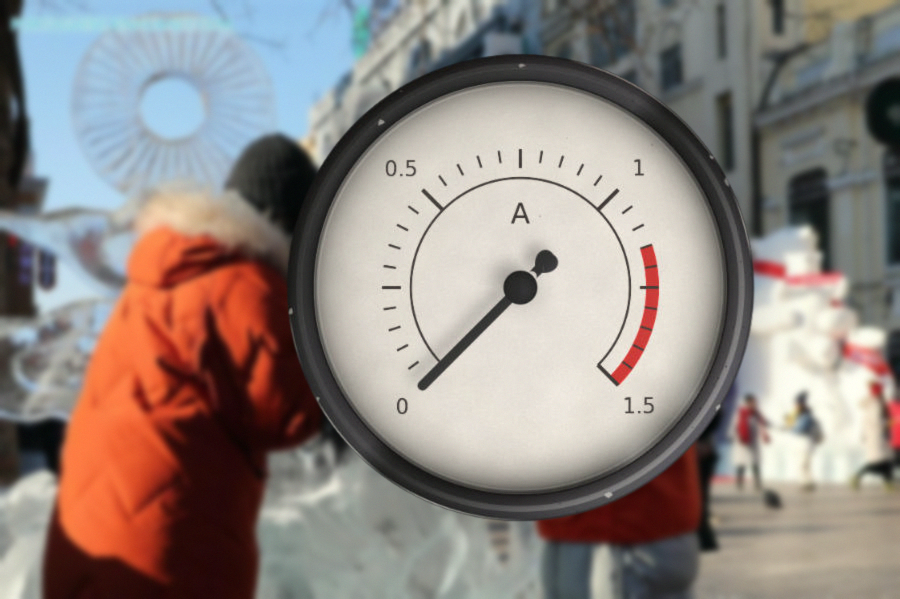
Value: **0** A
